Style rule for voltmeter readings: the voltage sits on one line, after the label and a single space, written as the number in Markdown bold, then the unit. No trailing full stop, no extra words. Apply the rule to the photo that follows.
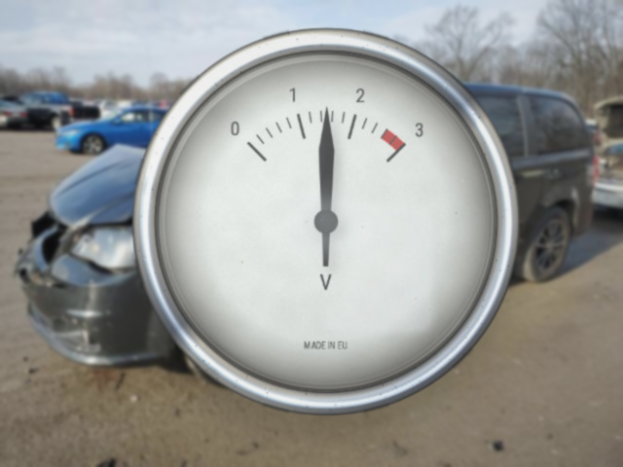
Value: **1.5** V
